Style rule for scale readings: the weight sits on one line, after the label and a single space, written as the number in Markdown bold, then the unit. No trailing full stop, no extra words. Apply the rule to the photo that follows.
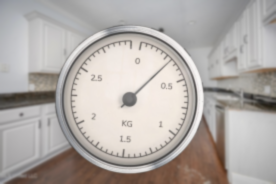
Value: **0.3** kg
